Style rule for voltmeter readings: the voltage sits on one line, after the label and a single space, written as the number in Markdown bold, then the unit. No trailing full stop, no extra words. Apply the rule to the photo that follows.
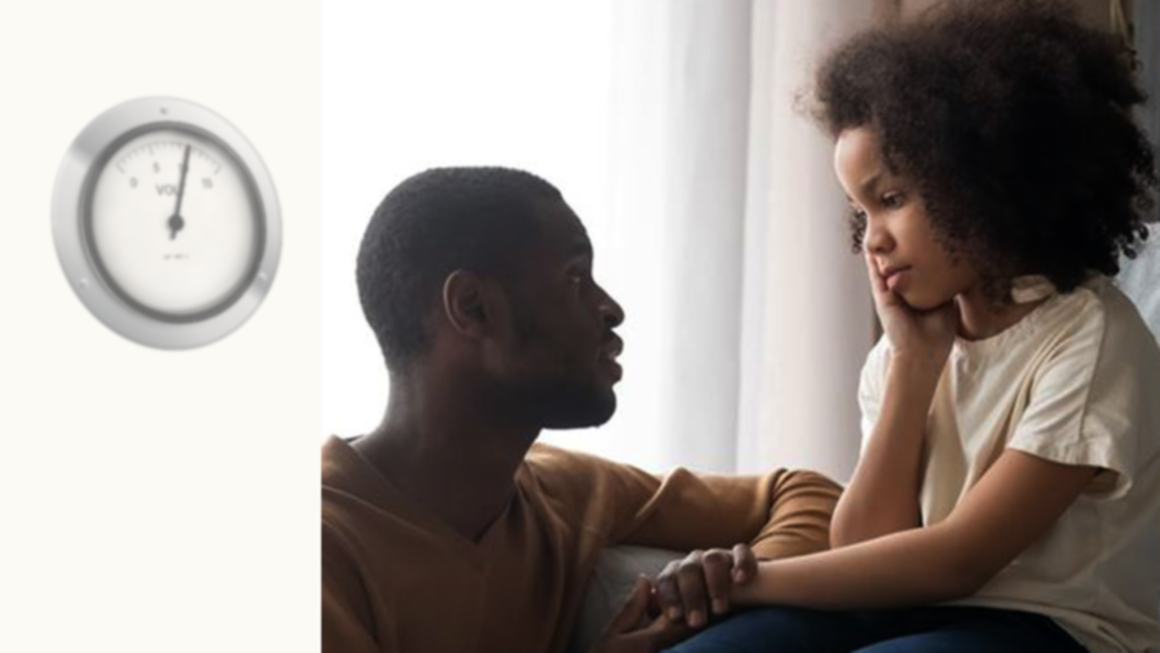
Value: **10** V
